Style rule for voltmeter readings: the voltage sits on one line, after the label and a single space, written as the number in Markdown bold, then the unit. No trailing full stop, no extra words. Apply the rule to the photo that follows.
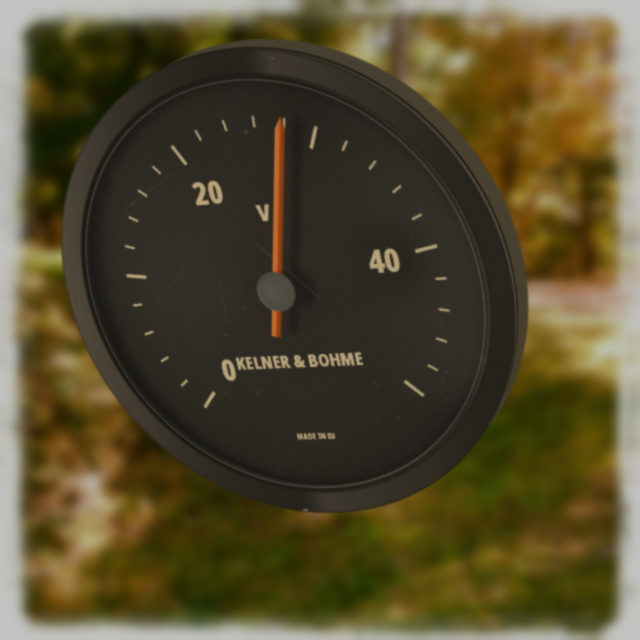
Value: **28** V
